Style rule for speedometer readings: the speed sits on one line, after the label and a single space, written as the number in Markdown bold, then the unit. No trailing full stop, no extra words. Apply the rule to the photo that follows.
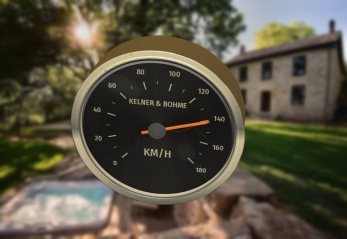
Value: **140** km/h
